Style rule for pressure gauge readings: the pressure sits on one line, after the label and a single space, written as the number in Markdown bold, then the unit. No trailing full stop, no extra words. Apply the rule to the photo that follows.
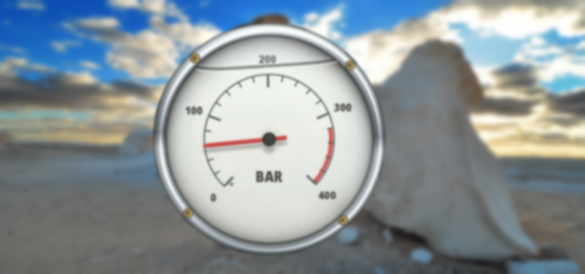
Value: **60** bar
